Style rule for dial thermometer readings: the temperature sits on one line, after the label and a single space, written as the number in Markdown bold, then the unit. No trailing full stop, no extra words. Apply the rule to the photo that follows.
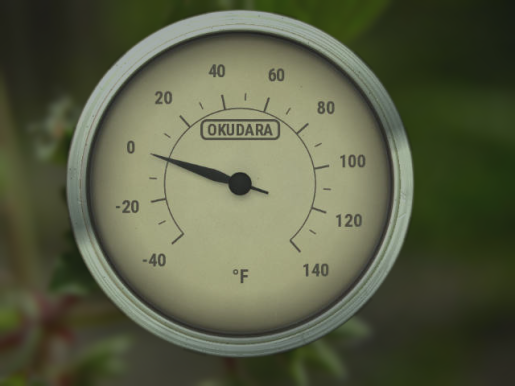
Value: **0** °F
